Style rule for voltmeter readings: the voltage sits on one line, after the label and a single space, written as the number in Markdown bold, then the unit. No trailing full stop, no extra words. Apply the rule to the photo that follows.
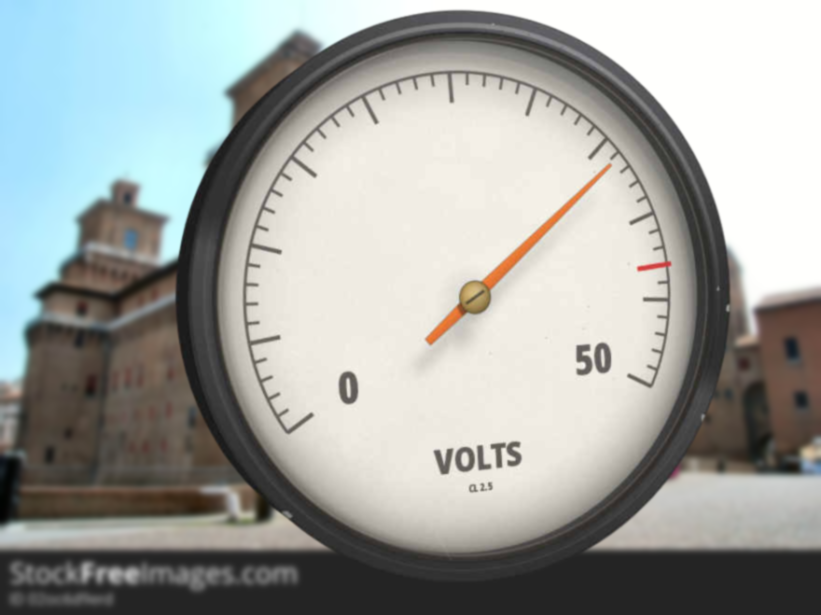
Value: **36** V
